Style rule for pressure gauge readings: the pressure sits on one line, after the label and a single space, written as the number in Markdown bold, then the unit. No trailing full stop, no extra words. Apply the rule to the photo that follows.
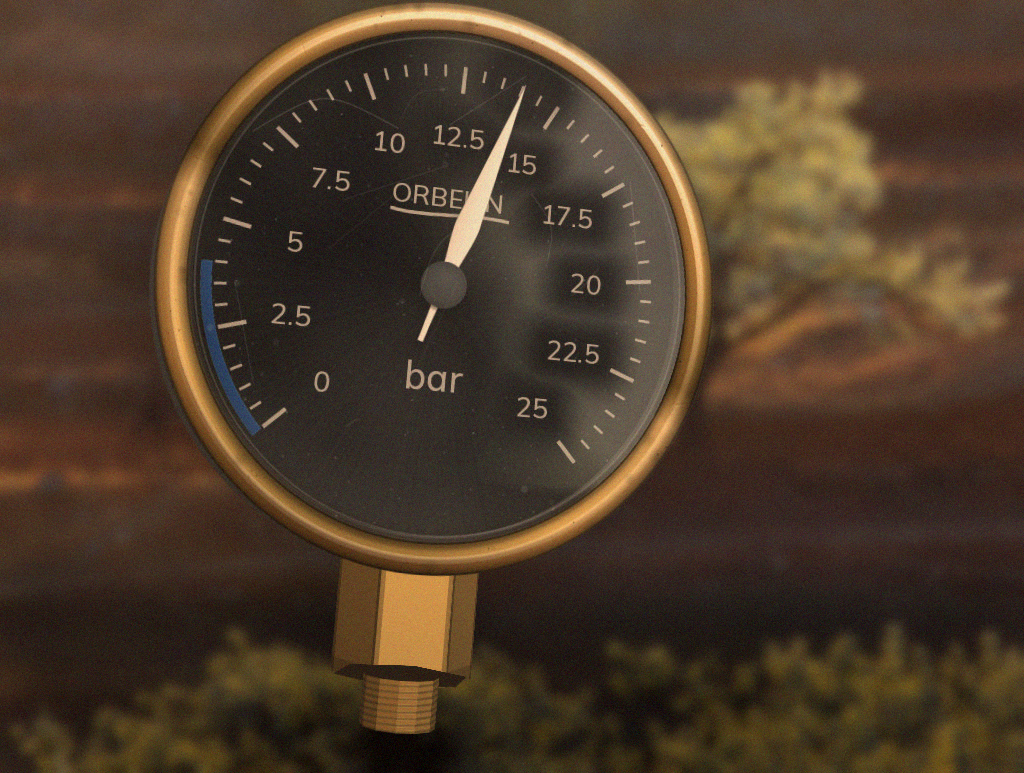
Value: **14** bar
